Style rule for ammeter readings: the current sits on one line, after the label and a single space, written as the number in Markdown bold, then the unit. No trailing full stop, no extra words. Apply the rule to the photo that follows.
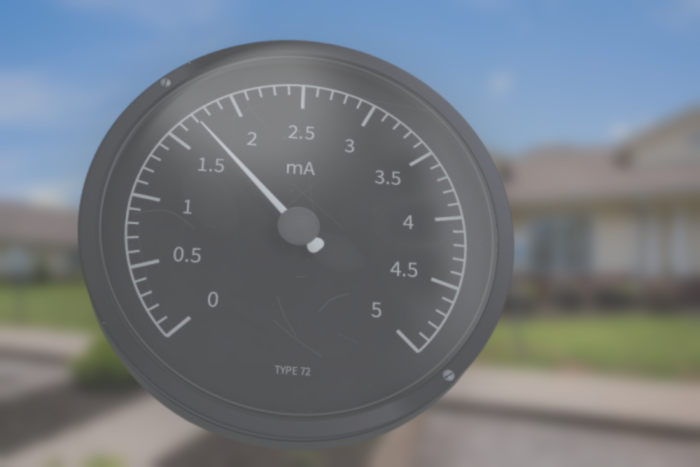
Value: **1.7** mA
